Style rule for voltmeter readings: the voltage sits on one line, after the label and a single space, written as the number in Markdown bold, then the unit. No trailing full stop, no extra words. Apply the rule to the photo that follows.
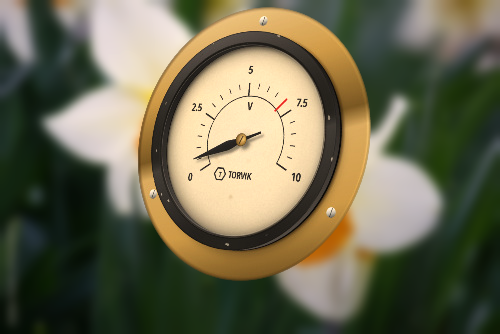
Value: **0.5** V
